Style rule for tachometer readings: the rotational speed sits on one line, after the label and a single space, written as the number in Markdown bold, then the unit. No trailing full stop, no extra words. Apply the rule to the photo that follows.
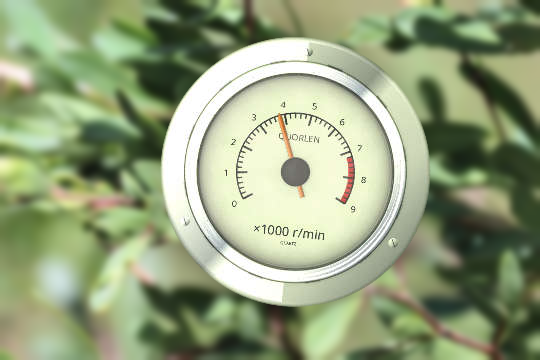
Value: **3800** rpm
